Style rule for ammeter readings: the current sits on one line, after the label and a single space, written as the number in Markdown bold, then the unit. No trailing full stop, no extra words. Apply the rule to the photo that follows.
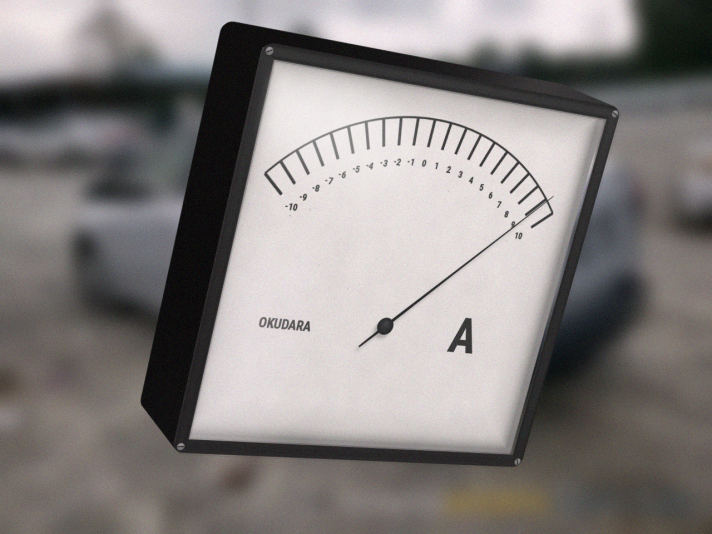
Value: **9** A
